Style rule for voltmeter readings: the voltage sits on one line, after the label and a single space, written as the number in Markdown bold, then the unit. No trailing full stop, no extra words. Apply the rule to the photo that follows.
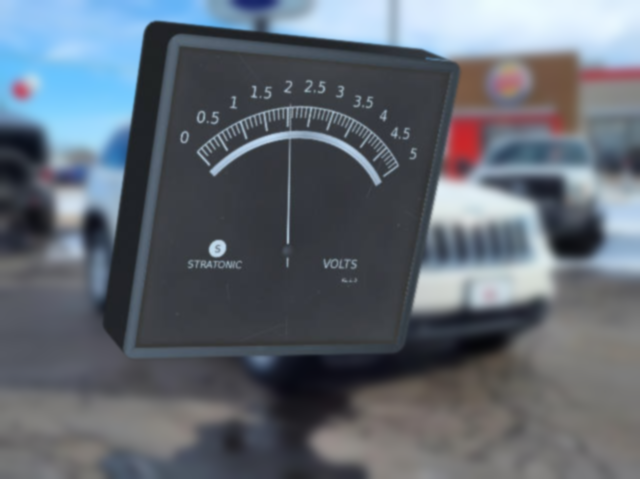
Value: **2** V
